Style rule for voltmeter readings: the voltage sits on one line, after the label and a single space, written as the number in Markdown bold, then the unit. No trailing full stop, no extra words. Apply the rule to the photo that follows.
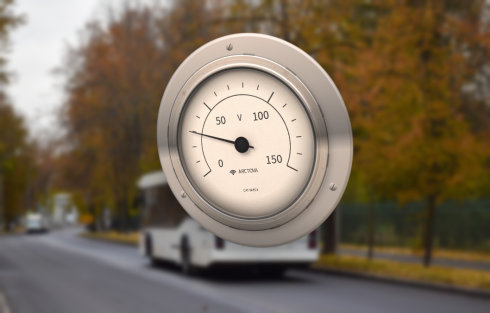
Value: **30** V
